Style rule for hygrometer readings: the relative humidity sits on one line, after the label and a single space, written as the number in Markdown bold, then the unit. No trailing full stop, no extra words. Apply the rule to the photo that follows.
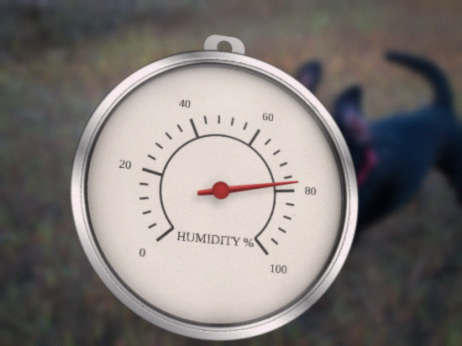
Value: **78** %
